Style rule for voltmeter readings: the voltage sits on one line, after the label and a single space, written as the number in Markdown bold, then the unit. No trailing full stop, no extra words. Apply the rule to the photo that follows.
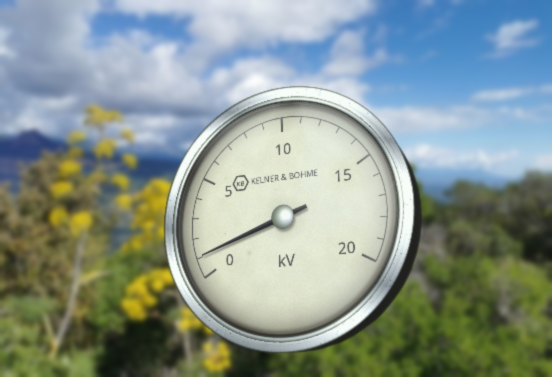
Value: **1** kV
